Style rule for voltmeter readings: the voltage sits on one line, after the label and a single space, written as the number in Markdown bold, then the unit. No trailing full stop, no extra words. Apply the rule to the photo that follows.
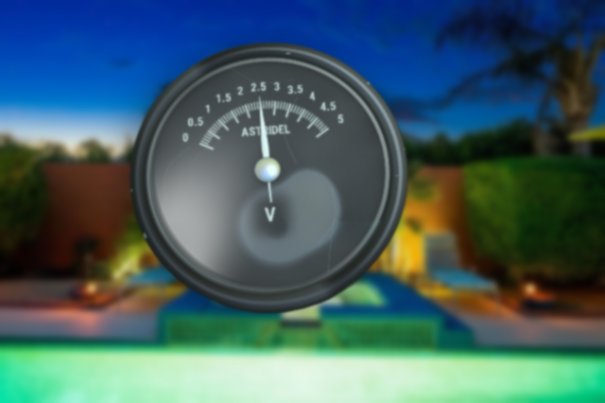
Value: **2.5** V
